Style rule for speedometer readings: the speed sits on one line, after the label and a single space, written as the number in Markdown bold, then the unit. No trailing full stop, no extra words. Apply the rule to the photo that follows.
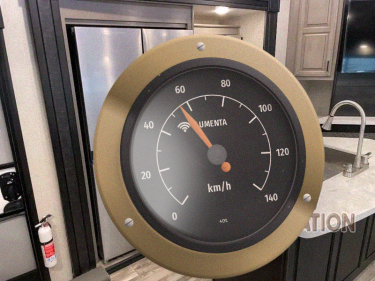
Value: **55** km/h
